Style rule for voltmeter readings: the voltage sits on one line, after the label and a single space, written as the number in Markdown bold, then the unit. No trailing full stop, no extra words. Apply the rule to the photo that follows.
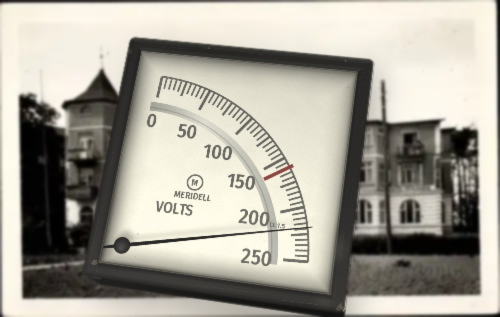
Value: **220** V
